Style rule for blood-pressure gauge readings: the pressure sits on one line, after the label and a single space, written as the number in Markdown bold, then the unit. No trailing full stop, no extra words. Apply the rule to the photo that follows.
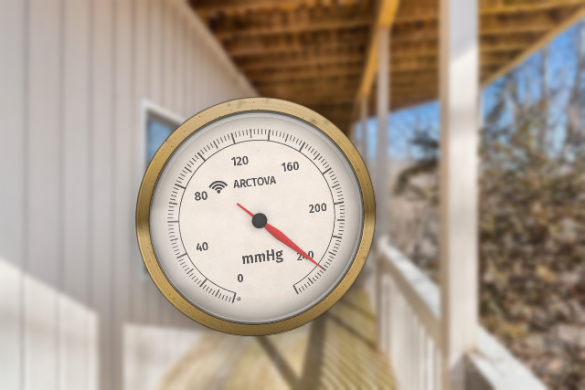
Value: **240** mmHg
